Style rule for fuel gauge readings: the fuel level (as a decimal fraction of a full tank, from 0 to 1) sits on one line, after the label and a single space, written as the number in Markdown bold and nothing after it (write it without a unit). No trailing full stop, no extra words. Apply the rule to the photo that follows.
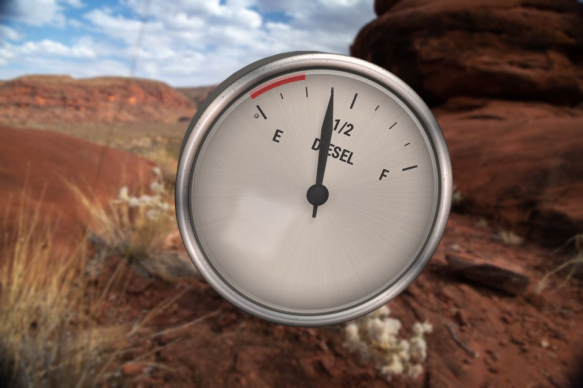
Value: **0.375**
